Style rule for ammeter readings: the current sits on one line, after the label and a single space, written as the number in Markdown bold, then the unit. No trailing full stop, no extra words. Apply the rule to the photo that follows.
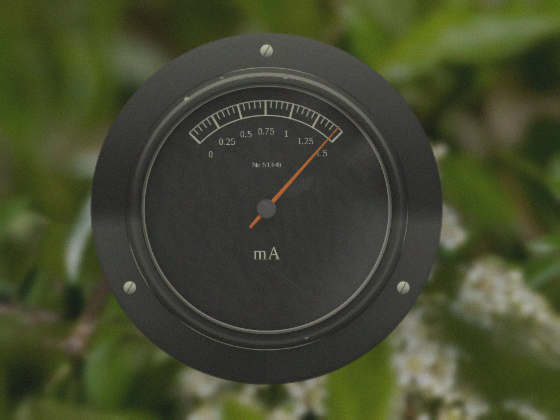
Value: **1.45** mA
